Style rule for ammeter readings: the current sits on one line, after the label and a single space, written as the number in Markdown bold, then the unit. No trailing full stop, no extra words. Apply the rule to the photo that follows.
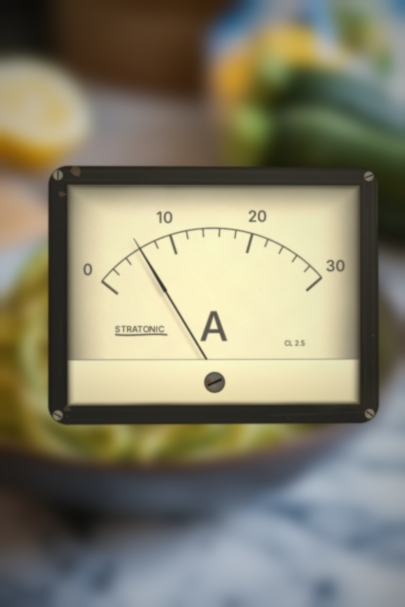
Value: **6** A
